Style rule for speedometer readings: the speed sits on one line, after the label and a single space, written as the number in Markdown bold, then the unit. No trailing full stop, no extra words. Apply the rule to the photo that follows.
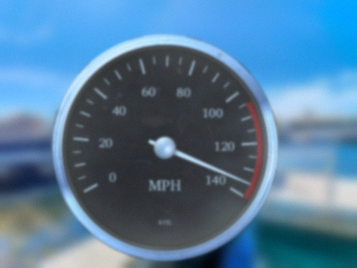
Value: **135** mph
